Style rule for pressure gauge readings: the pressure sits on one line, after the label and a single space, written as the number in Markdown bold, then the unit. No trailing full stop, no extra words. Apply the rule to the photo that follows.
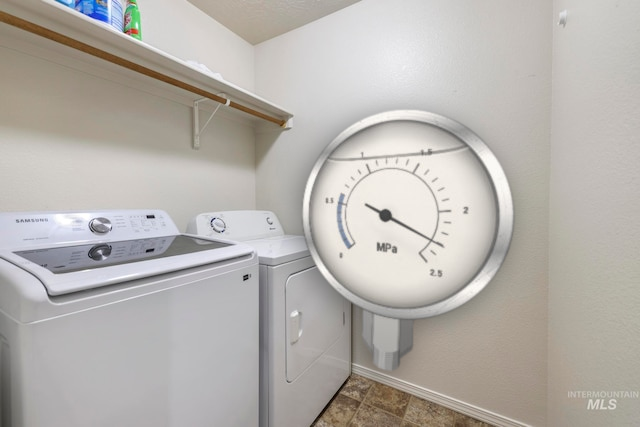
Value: **2.3** MPa
